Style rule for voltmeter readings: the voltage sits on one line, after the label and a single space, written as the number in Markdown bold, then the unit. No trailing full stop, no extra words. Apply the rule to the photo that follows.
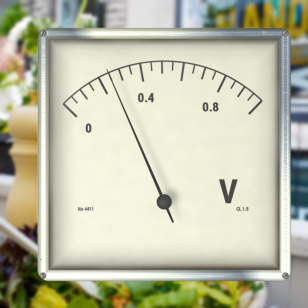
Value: **0.25** V
